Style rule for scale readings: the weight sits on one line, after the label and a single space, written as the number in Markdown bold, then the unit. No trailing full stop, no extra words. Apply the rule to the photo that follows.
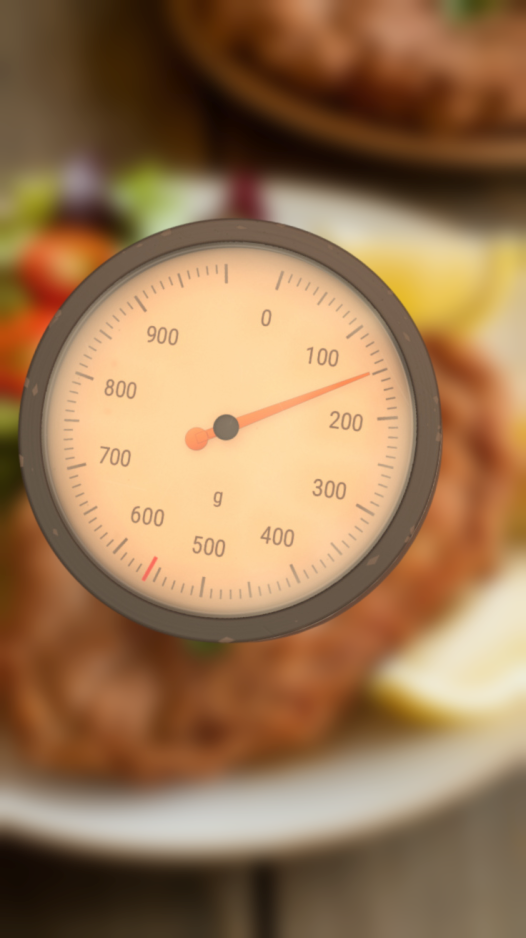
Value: **150** g
